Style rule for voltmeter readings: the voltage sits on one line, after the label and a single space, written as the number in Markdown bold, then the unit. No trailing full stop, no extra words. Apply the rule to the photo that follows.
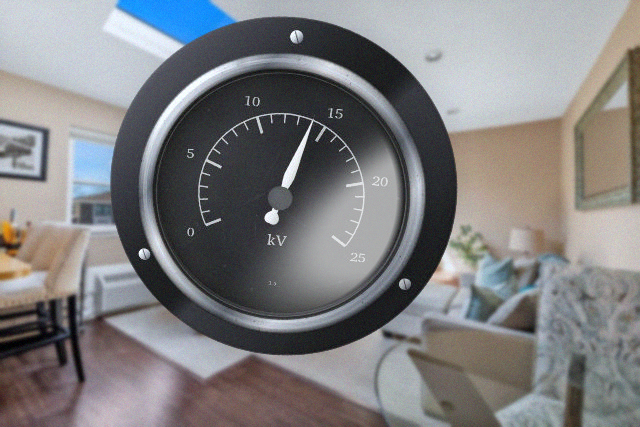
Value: **14** kV
